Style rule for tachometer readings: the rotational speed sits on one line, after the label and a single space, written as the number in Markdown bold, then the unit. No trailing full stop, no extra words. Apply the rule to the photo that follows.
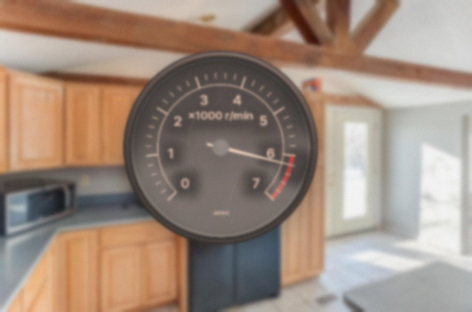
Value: **6200** rpm
